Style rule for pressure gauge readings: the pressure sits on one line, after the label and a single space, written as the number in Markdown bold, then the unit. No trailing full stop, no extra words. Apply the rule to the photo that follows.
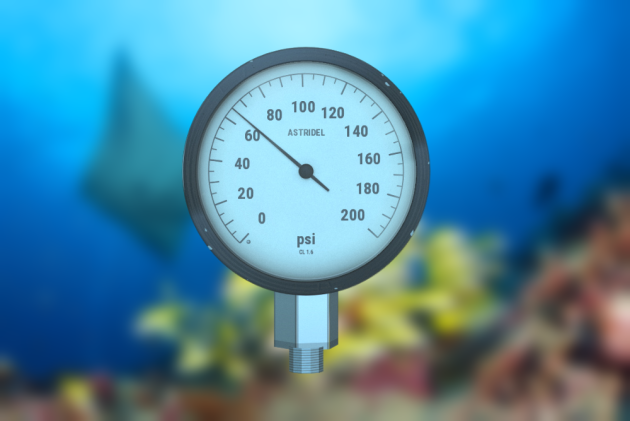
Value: **65** psi
